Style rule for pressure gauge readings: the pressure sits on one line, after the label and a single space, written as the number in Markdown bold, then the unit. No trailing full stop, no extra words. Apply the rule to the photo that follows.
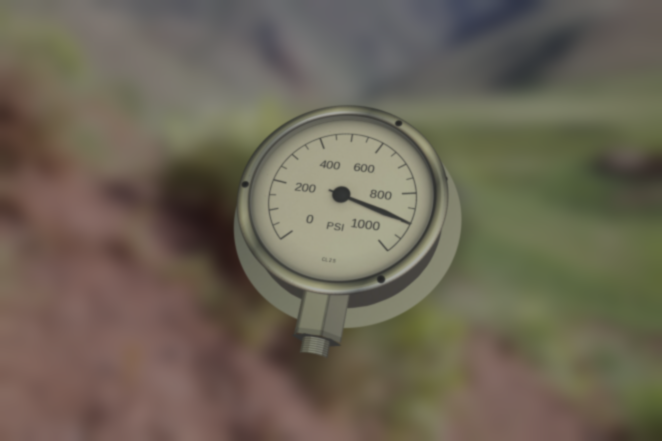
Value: **900** psi
